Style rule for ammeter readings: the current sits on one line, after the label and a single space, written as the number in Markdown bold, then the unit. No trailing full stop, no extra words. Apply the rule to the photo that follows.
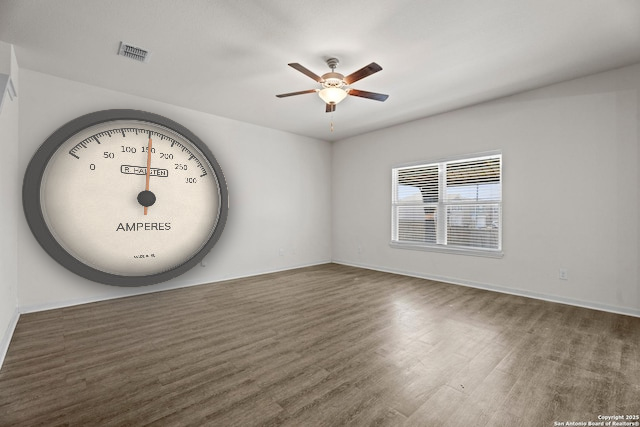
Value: **150** A
